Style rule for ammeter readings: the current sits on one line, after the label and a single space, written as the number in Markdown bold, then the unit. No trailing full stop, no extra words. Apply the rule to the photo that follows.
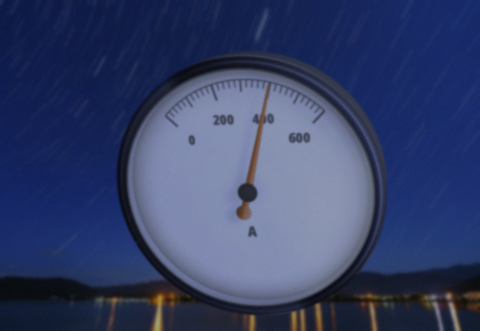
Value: **400** A
